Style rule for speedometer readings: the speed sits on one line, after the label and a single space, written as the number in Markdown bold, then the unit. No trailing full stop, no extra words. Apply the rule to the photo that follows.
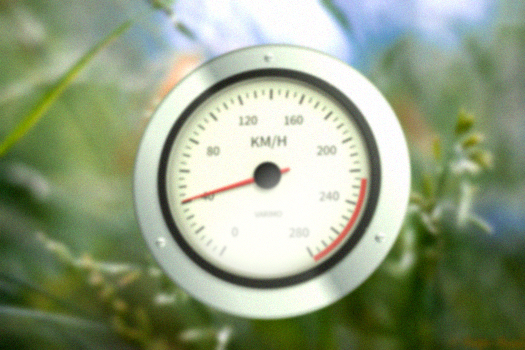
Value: **40** km/h
